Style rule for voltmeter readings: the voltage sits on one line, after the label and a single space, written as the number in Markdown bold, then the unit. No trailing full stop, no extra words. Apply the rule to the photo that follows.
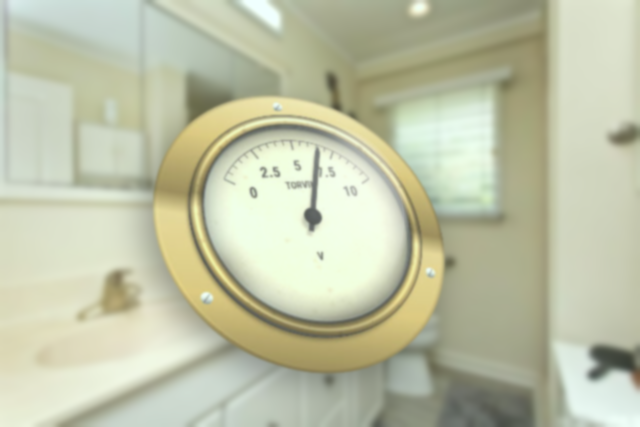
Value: **6.5** V
